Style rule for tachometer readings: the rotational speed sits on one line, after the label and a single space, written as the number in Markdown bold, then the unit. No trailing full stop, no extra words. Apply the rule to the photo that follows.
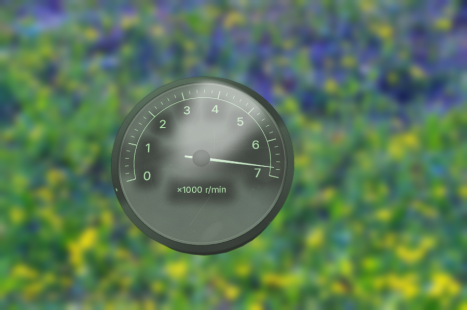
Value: **6800** rpm
